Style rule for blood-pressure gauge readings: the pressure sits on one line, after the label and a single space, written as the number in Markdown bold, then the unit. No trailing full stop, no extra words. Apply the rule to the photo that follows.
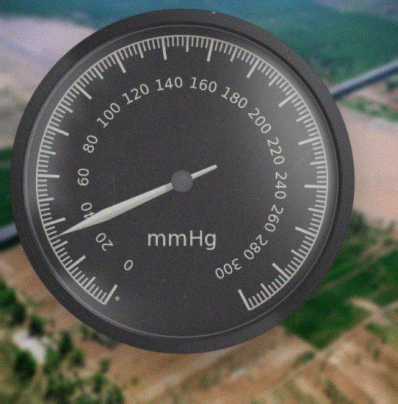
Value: **34** mmHg
